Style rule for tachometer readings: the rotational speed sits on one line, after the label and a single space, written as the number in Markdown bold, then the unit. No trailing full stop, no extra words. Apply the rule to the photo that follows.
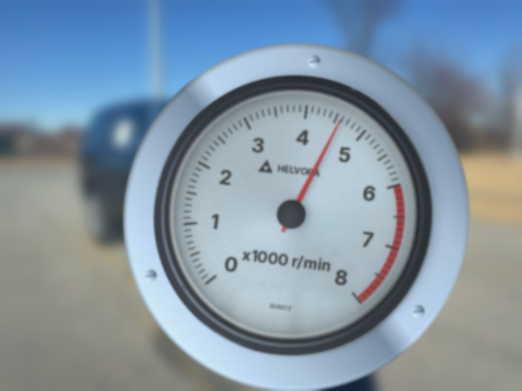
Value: **4600** rpm
